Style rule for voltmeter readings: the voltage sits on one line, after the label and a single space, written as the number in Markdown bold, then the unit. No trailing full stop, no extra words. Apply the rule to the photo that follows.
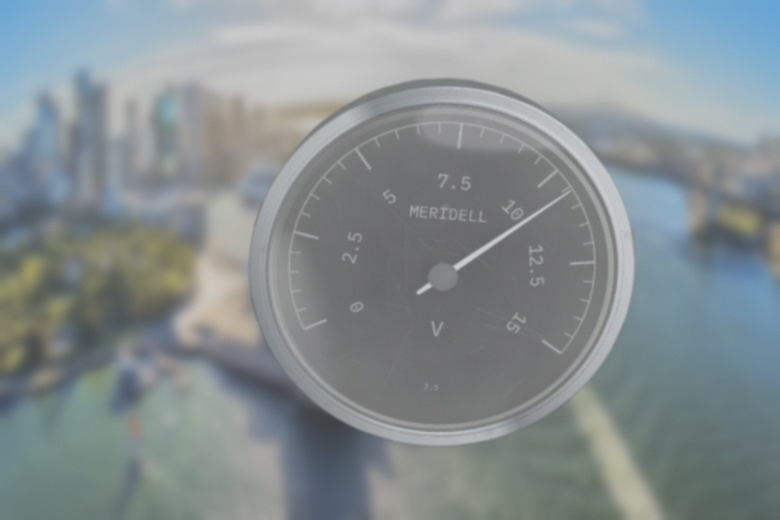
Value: **10.5** V
